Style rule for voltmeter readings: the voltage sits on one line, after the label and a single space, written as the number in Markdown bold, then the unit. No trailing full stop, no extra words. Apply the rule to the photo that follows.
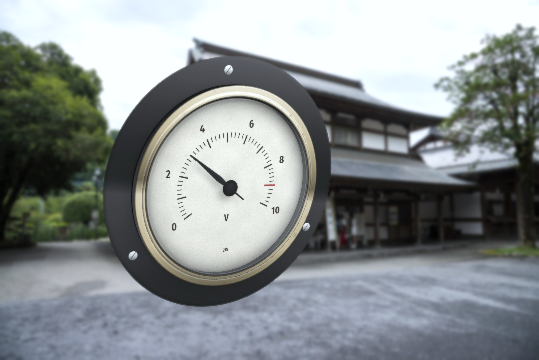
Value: **3** V
